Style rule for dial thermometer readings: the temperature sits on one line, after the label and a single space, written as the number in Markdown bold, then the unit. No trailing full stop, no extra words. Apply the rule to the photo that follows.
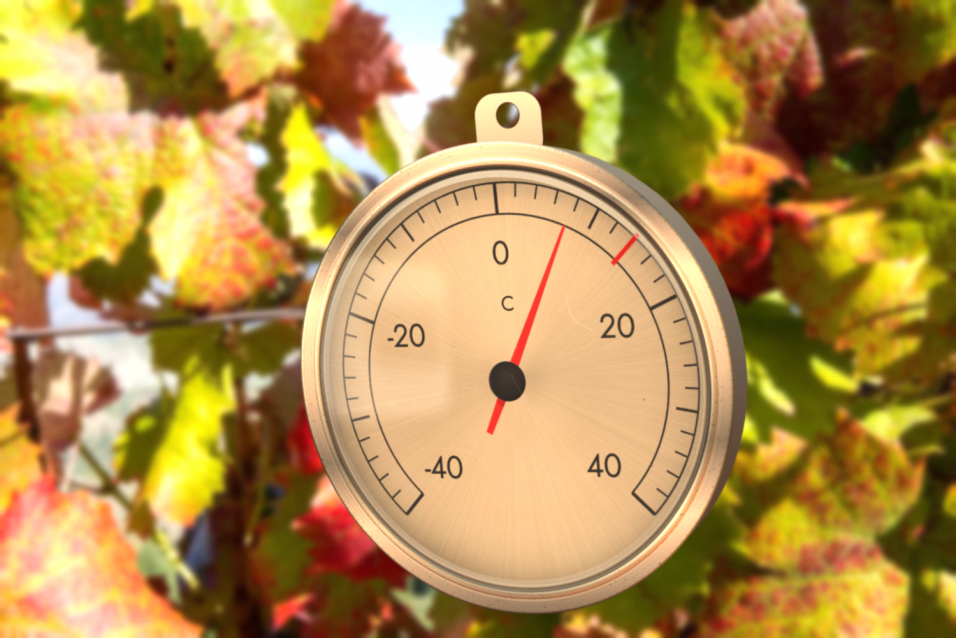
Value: **8** °C
